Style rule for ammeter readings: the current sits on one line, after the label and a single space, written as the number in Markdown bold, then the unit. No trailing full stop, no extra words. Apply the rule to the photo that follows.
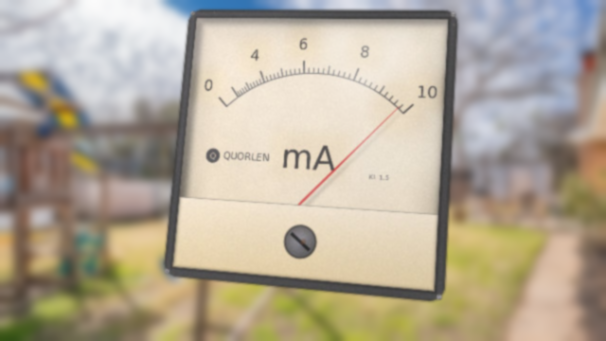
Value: **9.8** mA
